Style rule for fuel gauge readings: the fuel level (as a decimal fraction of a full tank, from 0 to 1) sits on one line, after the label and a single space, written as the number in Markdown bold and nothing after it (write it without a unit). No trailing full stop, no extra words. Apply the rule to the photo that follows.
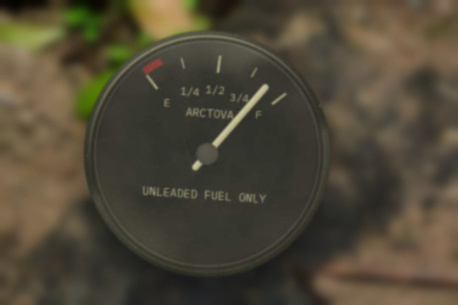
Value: **0.875**
